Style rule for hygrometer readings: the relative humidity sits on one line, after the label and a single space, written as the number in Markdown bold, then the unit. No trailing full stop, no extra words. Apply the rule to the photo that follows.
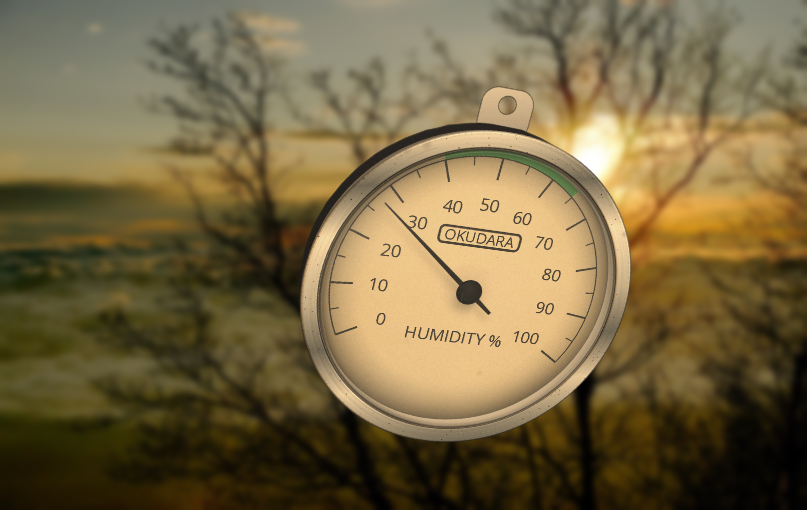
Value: **27.5** %
